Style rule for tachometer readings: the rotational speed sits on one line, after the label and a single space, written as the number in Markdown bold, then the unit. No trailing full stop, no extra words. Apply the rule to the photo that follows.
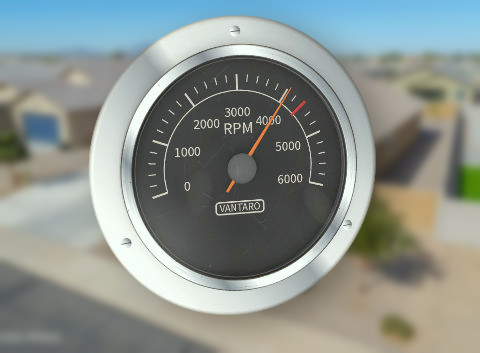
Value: **4000** rpm
